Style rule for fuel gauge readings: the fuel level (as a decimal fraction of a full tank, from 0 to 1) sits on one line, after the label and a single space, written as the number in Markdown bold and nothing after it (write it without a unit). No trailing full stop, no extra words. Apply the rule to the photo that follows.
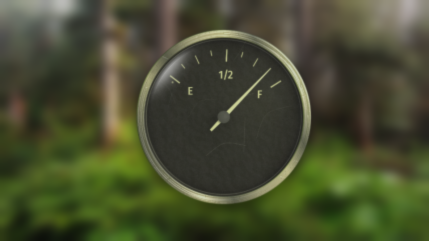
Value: **0.875**
